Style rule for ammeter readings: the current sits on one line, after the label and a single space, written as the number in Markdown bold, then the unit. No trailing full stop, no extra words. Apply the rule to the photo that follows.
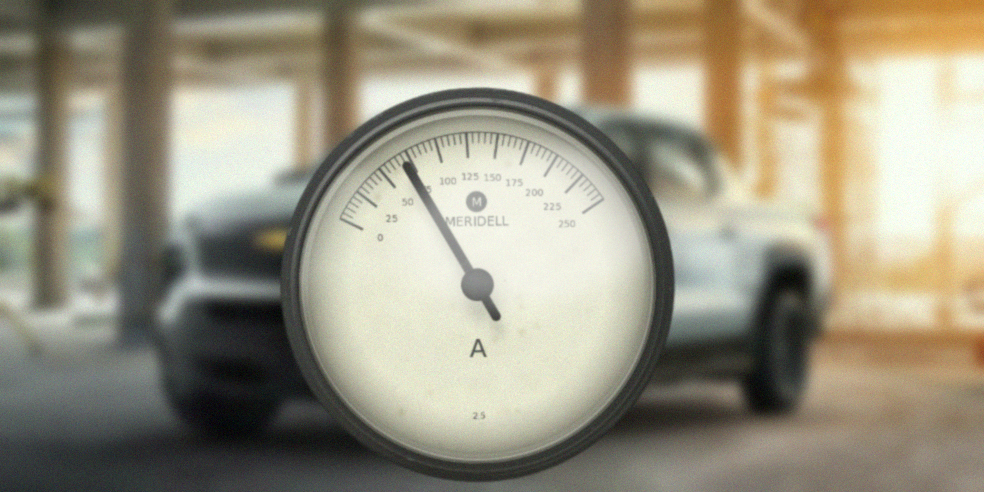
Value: **70** A
